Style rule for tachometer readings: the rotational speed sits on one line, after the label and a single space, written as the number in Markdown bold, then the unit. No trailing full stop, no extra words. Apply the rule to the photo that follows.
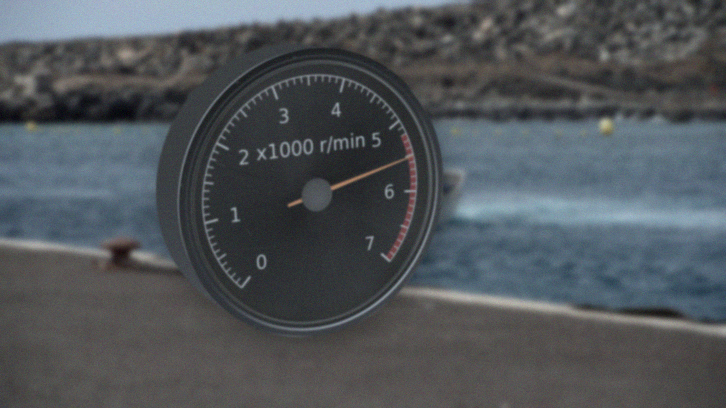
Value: **5500** rpm
